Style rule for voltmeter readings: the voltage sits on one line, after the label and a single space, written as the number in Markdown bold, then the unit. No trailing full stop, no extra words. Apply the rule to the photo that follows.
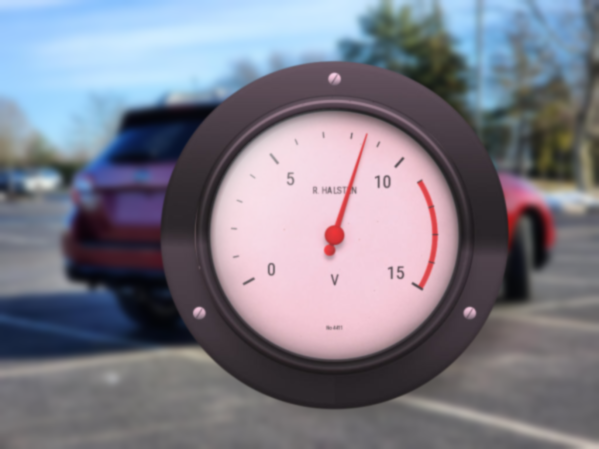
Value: **8.5** V
